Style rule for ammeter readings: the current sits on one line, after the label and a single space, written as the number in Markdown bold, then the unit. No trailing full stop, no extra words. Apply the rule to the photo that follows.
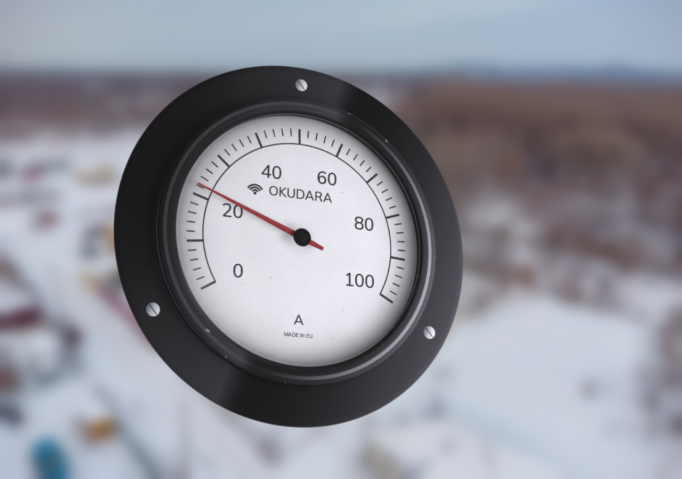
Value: **22** A
